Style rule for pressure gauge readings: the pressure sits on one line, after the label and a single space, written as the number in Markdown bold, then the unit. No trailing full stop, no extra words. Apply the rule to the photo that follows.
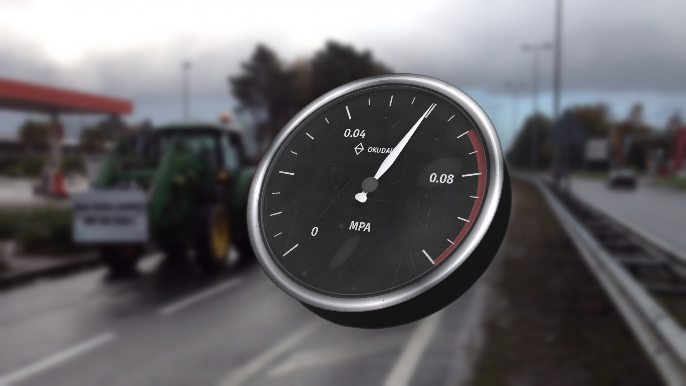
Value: **0.06** MPa
